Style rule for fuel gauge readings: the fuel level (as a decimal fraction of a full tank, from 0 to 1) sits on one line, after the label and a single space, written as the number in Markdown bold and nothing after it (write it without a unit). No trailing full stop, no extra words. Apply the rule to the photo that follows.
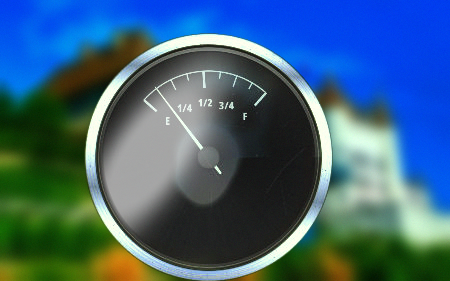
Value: **0.125**
